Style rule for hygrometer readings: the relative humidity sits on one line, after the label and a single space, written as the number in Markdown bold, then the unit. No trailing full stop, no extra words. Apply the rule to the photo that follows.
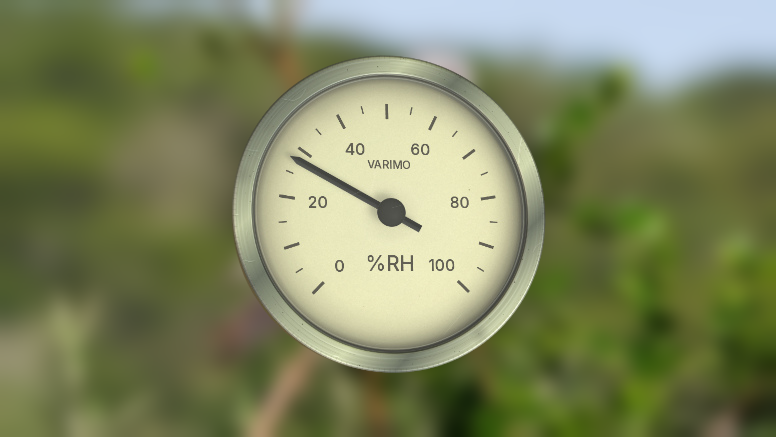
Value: **27.5** %
